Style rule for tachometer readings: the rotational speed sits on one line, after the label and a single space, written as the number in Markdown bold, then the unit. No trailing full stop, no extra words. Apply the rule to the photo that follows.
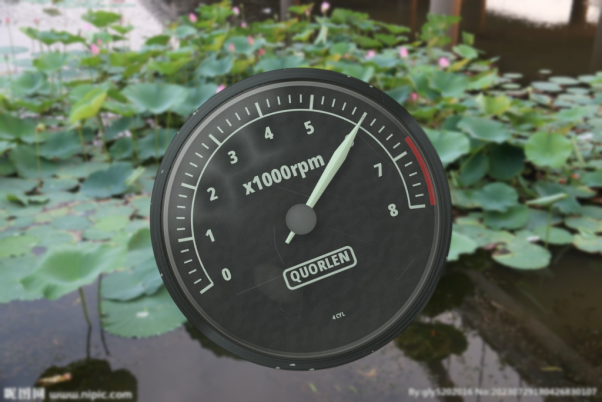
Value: **6000** rpm
